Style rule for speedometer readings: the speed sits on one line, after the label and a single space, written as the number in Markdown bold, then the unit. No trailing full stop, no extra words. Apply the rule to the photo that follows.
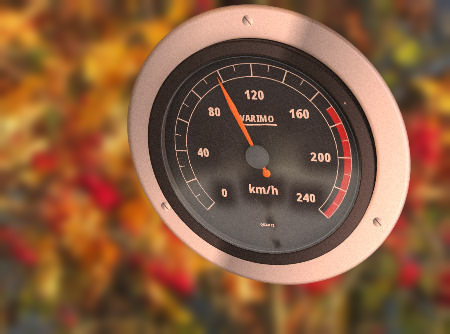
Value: **100** km/h
